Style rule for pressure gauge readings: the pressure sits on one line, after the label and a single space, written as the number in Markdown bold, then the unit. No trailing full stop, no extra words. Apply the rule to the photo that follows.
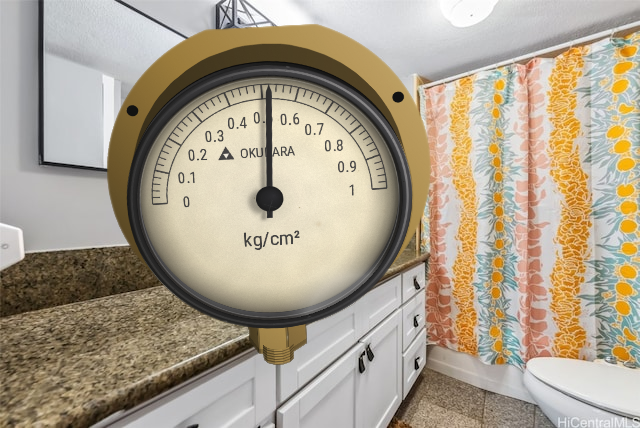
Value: **0.52** kg/cm²
